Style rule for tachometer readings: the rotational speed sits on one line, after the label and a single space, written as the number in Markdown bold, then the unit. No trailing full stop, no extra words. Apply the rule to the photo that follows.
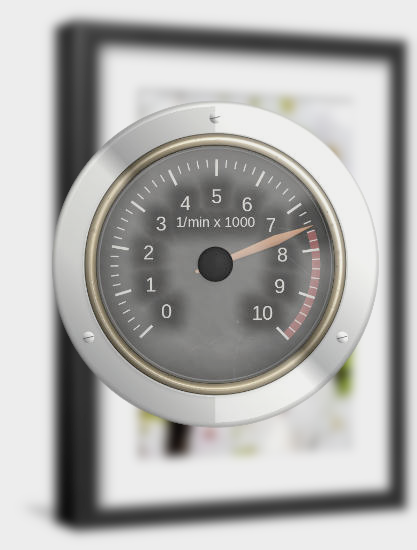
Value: **7500** rpm
